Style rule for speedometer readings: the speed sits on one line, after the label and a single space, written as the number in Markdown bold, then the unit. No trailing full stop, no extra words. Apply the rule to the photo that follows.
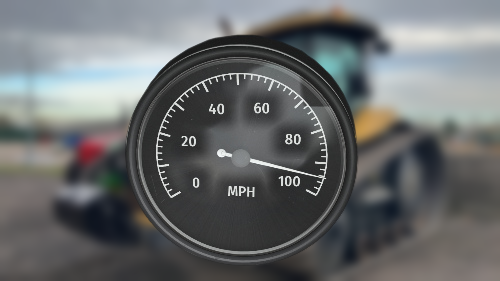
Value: **94** mph
